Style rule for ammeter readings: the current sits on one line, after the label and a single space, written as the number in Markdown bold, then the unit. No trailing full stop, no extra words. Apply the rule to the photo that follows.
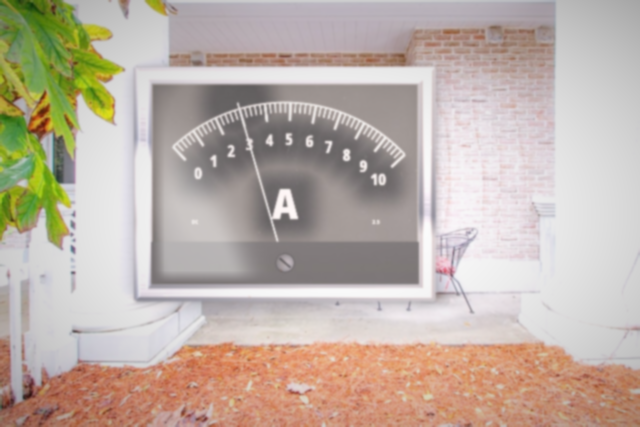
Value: **3** A
